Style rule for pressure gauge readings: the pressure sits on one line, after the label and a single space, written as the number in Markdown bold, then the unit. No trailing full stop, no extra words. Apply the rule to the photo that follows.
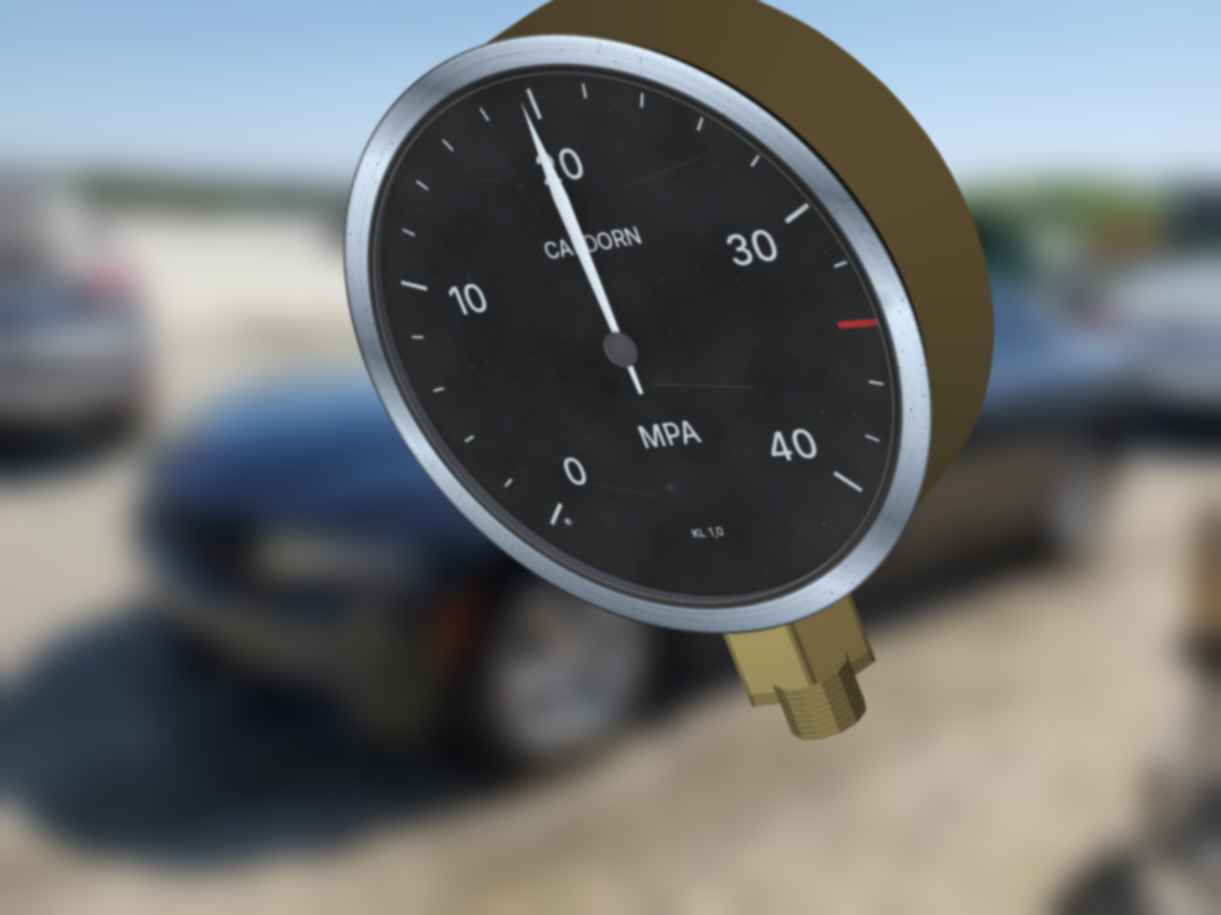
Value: **20** MPa
